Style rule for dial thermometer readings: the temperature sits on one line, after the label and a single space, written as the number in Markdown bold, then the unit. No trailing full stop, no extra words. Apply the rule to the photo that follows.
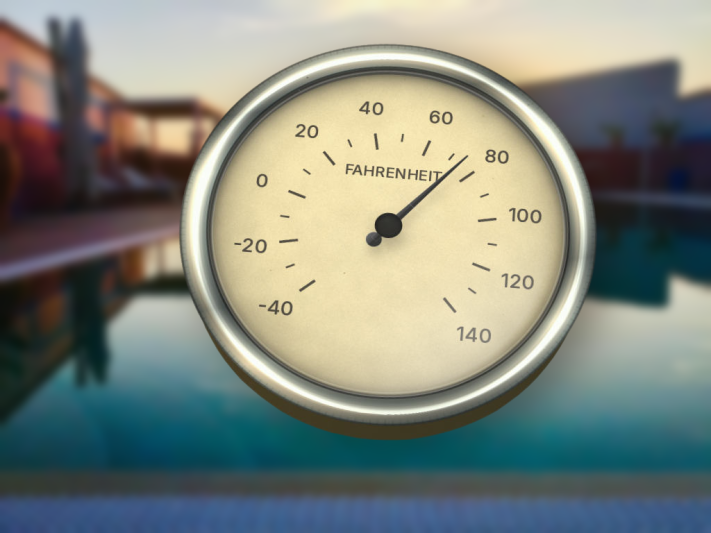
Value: **75** °F
